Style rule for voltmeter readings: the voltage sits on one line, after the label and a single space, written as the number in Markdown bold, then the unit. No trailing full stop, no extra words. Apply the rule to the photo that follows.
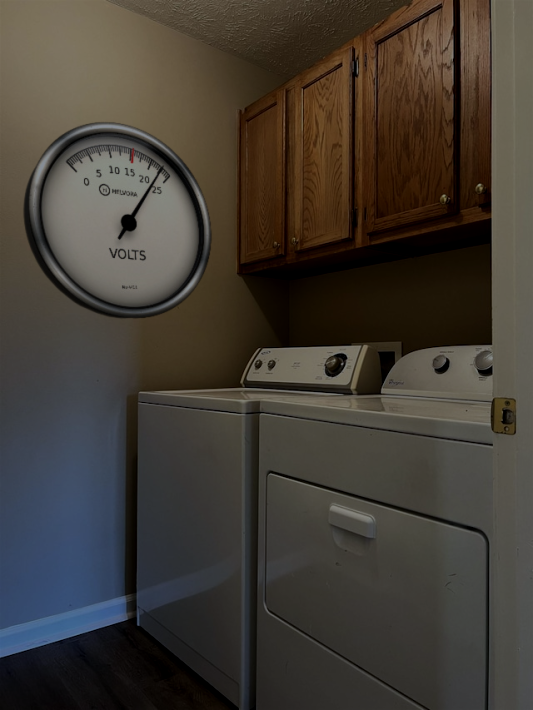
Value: **22.5** V
